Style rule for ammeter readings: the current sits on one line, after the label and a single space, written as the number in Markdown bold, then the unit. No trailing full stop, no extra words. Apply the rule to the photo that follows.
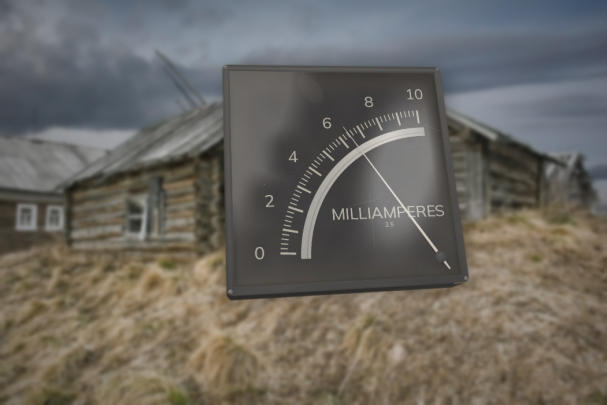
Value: **6.4** mA
